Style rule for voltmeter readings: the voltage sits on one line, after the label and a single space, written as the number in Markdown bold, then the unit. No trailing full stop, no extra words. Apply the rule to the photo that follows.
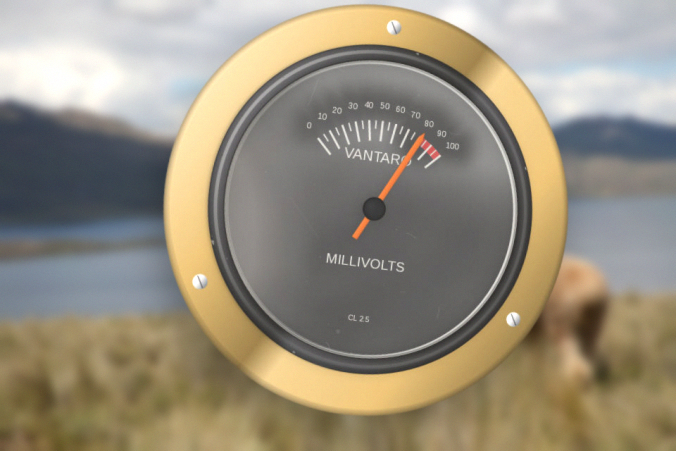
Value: **80** mV
